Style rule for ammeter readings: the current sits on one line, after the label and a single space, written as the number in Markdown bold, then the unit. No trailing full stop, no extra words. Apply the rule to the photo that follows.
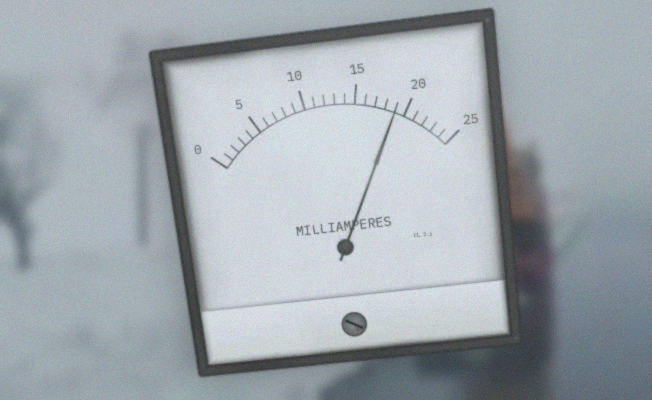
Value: **19** mA
